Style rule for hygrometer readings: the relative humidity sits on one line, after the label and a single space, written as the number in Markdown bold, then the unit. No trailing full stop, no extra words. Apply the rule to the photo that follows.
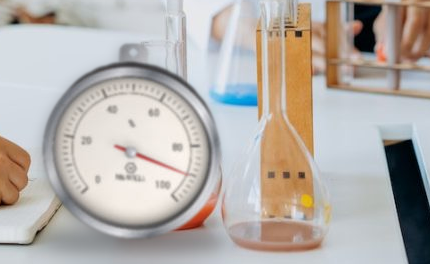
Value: **90** %
